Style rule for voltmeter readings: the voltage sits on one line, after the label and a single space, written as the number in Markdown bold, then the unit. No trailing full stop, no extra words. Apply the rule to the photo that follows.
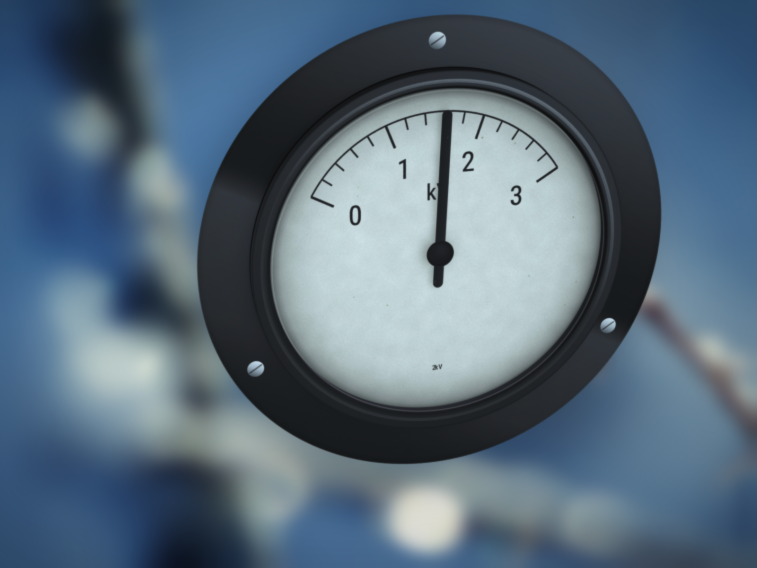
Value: **1.6** kV
